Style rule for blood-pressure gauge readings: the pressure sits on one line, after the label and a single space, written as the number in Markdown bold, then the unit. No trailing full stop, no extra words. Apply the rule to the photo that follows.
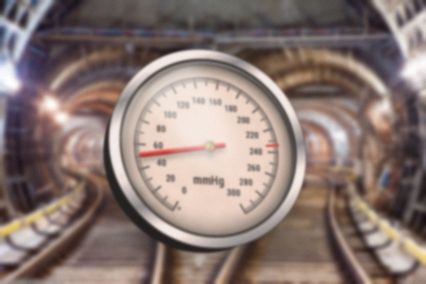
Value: **50** mmHg
